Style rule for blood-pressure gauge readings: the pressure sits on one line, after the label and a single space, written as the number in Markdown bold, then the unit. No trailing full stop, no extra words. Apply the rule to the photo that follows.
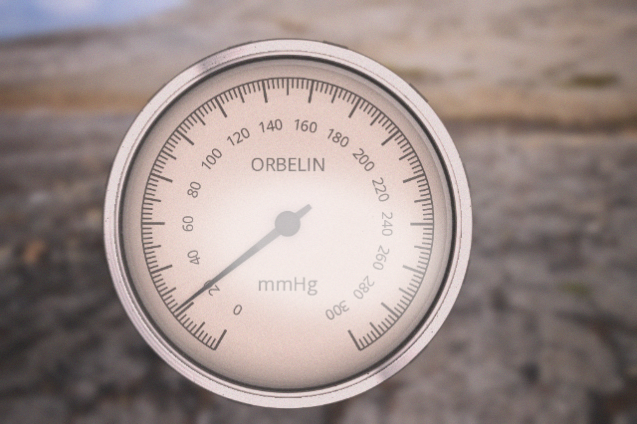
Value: **22** mmHg
